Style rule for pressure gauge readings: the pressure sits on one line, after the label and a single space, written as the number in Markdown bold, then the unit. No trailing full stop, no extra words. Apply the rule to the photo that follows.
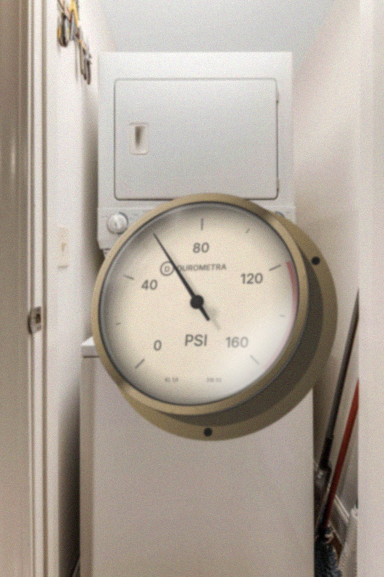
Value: **60** psi
